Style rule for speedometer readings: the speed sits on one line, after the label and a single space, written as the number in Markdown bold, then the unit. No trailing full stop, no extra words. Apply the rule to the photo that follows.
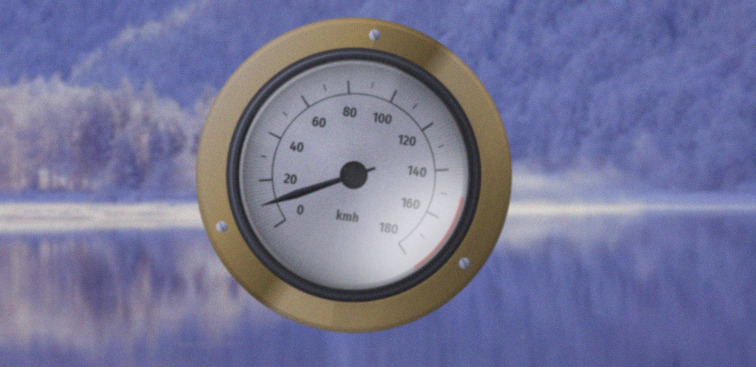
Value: **10** km/h
